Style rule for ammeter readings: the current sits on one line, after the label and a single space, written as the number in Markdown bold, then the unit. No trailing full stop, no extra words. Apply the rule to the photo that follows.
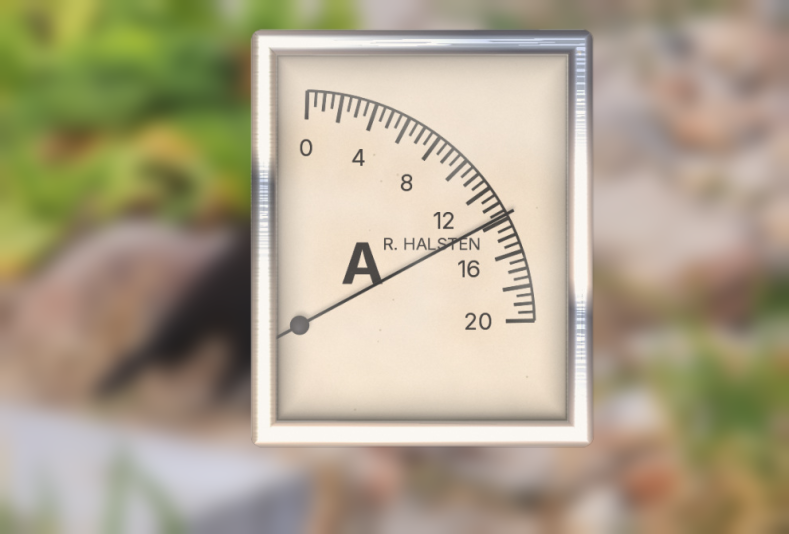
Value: **13.75** A
